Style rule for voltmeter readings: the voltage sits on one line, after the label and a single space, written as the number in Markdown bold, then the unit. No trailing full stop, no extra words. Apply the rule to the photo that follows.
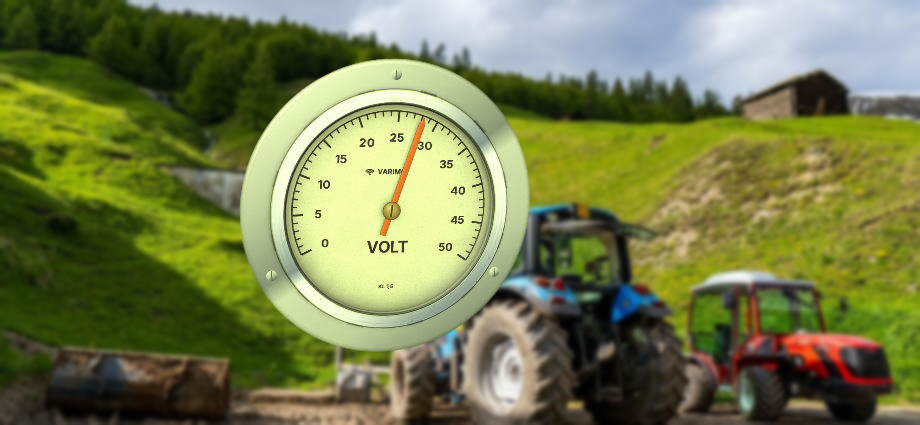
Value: **28** V
